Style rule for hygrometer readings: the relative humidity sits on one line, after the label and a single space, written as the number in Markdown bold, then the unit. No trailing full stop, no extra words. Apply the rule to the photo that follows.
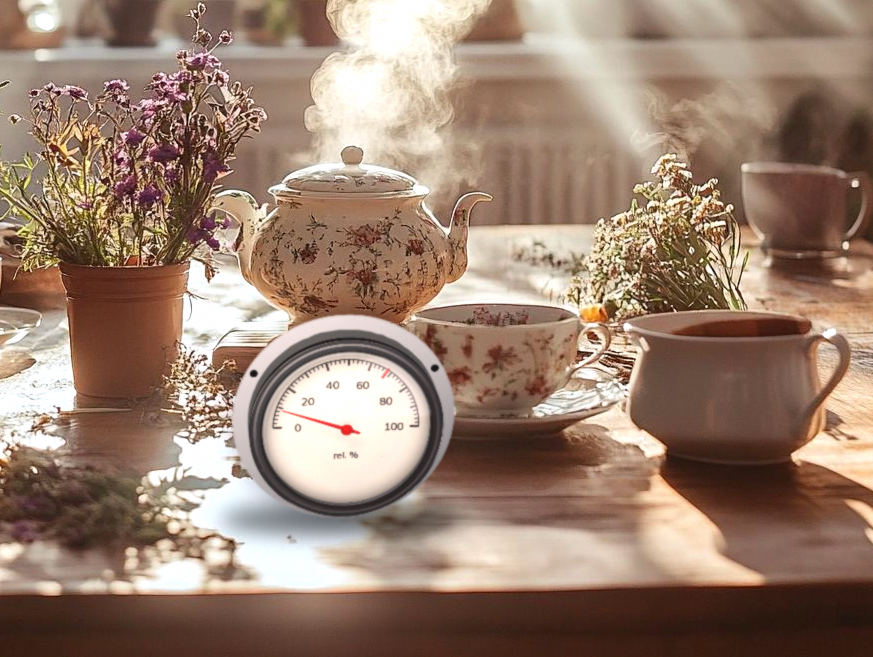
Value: **10** %
